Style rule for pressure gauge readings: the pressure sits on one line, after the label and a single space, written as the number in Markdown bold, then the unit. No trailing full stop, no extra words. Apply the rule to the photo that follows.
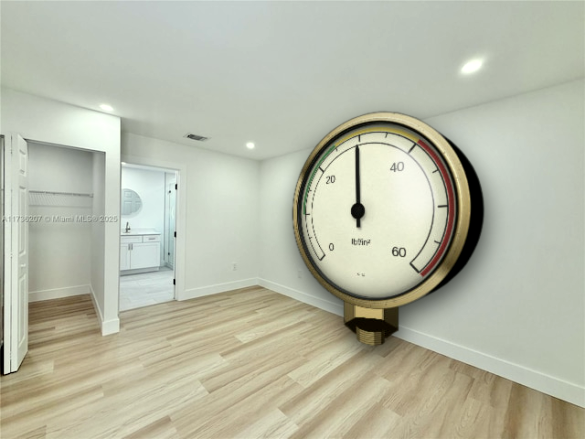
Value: **30** psi
